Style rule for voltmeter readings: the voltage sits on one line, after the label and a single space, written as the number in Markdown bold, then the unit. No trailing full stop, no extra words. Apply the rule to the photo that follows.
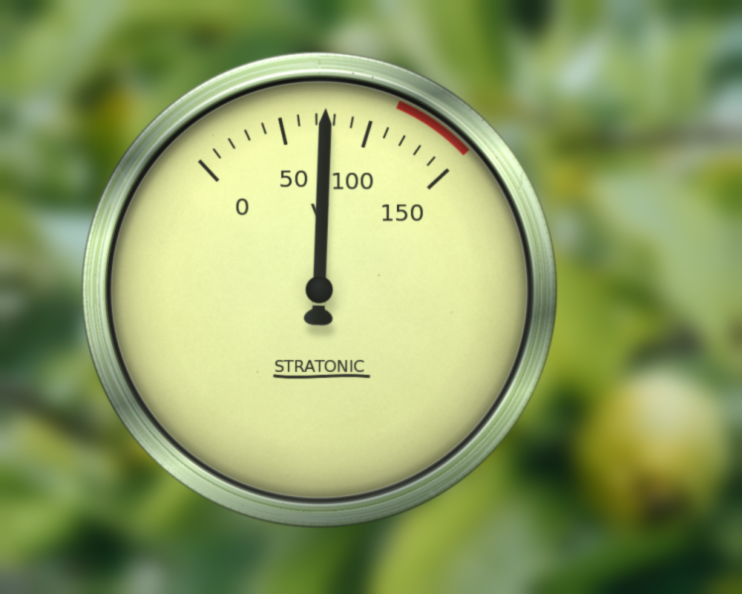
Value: **75** V
